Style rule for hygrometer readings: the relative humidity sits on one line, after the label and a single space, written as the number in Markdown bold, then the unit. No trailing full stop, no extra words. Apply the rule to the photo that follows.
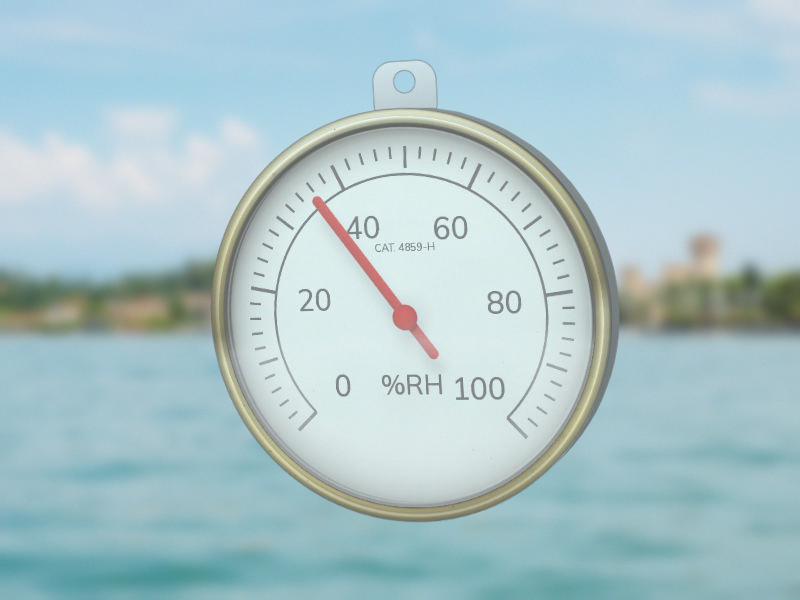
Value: **36** %
